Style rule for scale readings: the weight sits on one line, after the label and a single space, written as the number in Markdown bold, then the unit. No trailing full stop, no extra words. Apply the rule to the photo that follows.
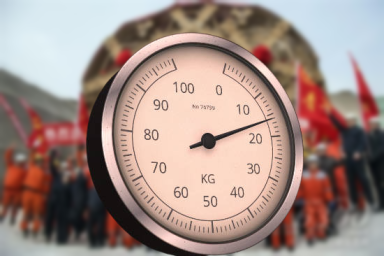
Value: **16** kg
